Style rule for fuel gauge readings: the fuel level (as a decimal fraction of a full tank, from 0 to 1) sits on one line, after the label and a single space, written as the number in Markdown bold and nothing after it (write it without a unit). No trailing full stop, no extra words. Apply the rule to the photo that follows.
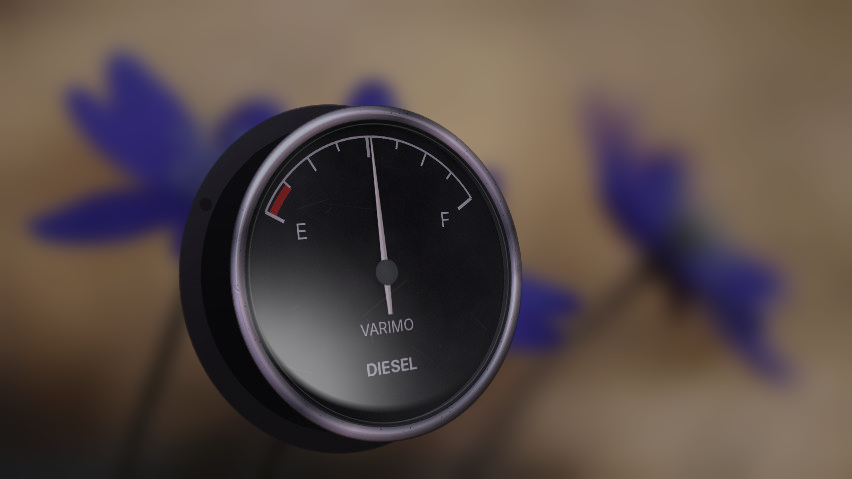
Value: **0.5**
